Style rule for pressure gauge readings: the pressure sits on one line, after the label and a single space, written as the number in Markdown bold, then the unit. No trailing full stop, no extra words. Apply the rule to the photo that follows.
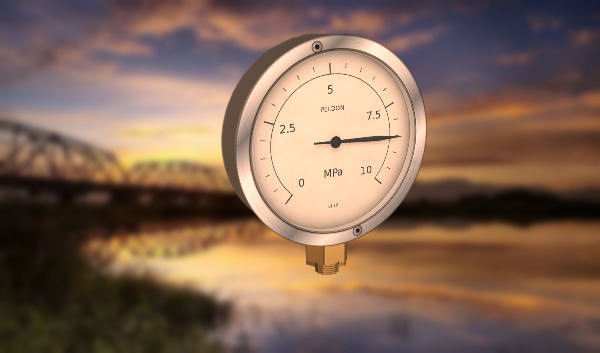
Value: **8.5** MPa
